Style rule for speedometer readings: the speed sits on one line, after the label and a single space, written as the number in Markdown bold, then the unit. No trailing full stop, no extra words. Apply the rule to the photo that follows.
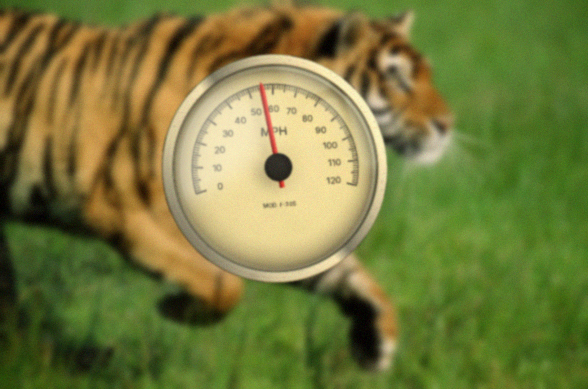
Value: **55** mph
